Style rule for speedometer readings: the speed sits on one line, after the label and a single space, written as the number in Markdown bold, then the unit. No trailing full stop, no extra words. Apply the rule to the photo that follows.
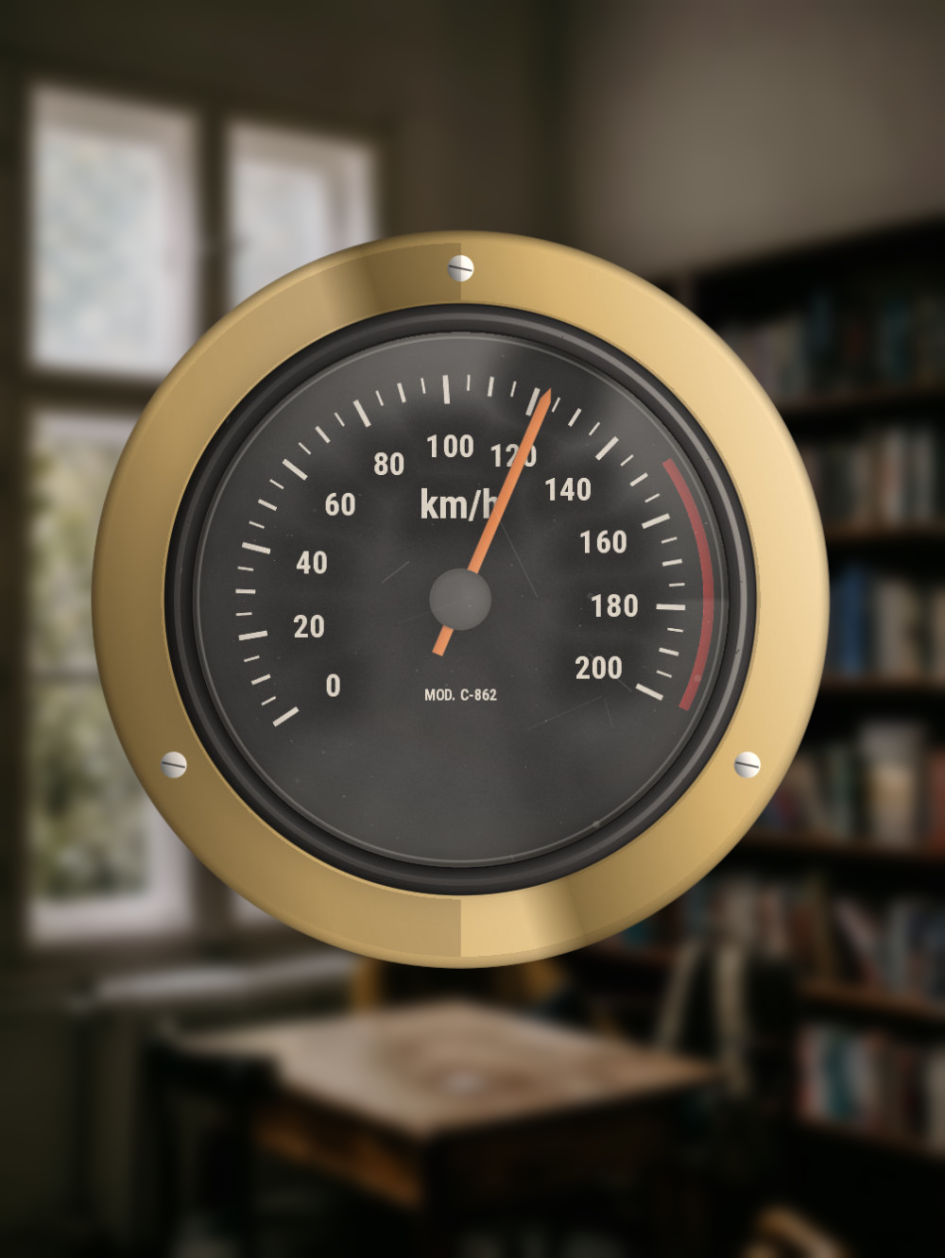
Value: **122.5** km/h
